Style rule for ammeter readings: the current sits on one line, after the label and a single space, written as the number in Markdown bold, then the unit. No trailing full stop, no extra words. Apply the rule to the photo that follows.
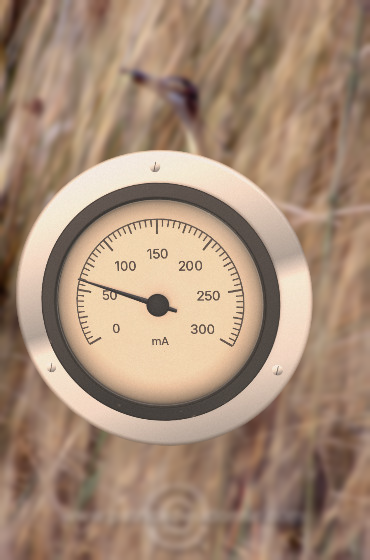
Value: **60** mA
